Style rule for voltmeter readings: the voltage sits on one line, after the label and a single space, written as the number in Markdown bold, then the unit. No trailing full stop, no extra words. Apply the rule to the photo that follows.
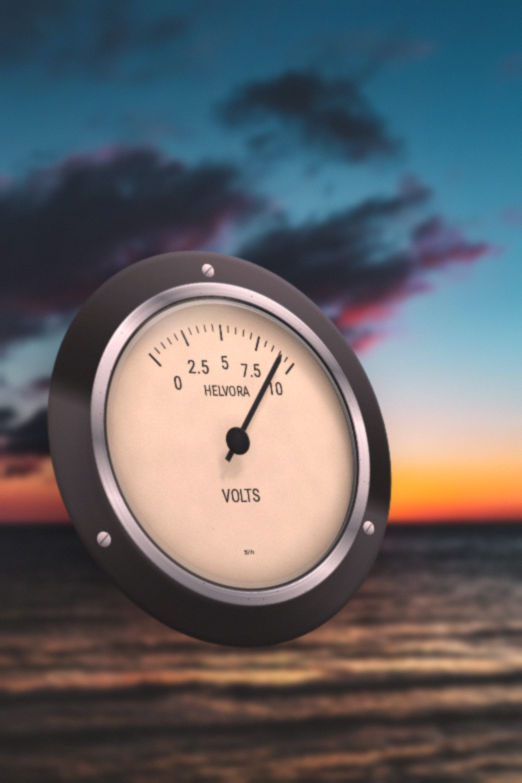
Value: **9** V
